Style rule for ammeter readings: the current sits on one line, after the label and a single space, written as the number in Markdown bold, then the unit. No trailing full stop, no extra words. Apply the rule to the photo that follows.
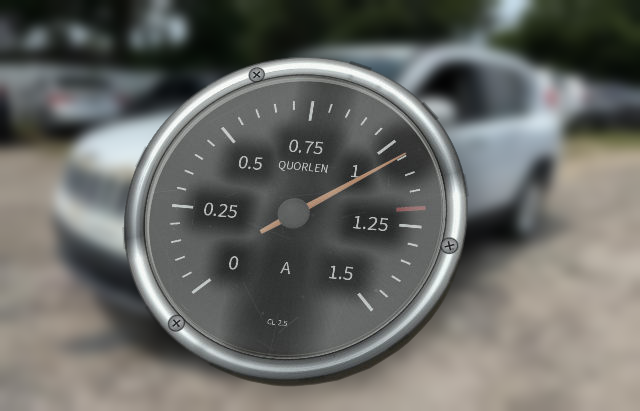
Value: **1.05** A
